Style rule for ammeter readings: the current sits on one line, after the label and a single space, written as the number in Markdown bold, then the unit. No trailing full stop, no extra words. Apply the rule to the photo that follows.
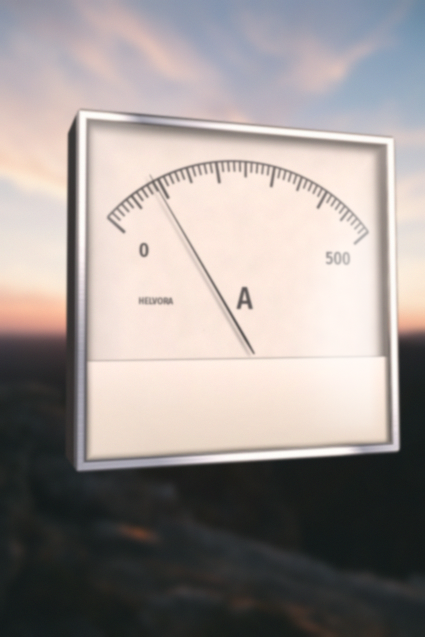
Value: **90** A
